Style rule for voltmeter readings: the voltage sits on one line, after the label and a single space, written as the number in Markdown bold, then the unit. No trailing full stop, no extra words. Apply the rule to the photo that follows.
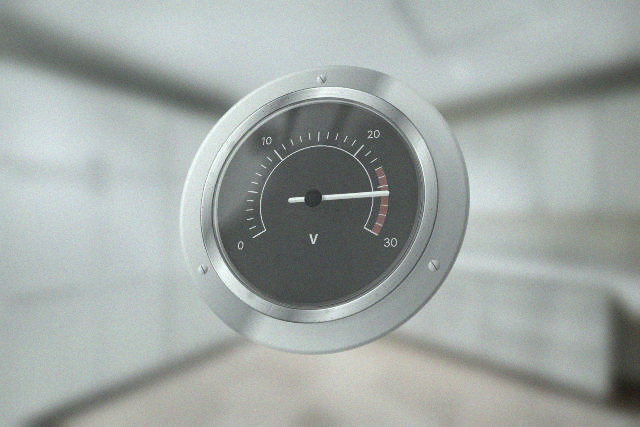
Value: **26** V
